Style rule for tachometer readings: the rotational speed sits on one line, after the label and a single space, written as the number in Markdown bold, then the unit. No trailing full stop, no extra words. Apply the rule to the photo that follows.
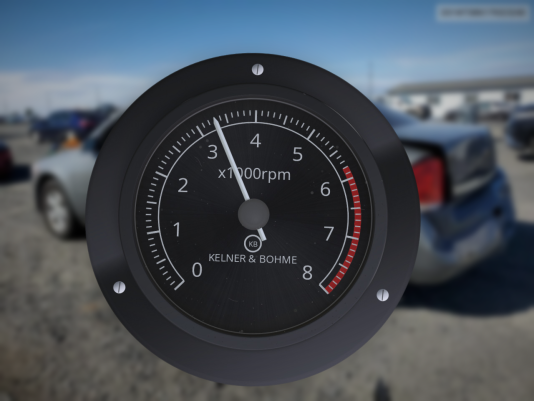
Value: **3300** rpm
